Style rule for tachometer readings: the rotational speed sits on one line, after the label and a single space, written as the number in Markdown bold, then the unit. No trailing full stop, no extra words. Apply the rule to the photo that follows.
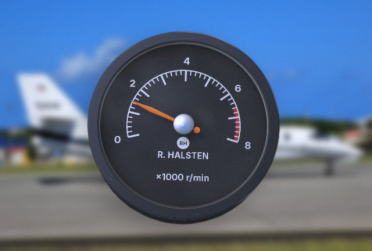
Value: **1400** rpm
